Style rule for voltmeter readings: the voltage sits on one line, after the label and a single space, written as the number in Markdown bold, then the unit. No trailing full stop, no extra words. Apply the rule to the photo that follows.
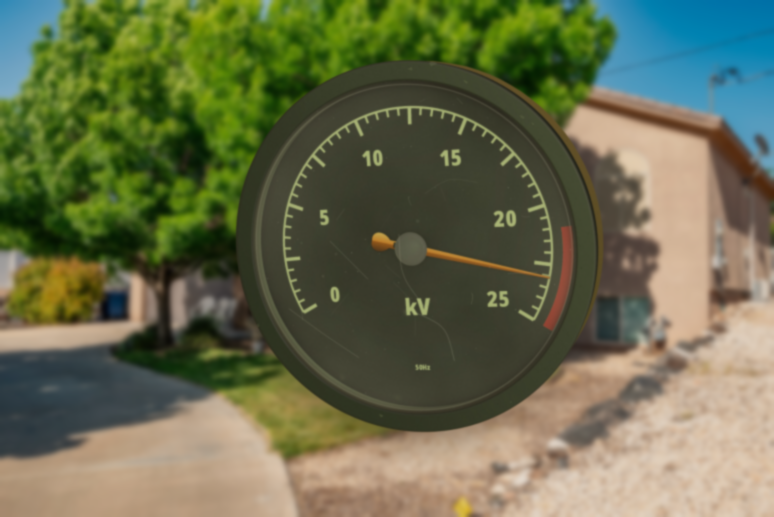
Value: **23** kV
